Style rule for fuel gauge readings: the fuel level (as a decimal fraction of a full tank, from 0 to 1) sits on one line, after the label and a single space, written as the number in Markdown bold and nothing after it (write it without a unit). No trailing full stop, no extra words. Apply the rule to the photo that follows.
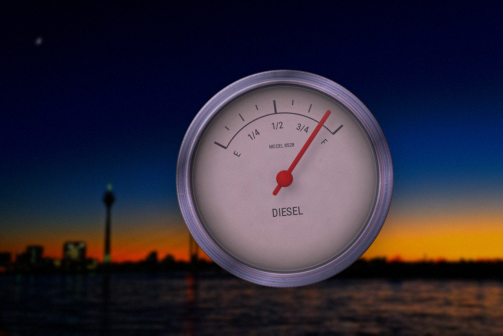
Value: **0.875**
